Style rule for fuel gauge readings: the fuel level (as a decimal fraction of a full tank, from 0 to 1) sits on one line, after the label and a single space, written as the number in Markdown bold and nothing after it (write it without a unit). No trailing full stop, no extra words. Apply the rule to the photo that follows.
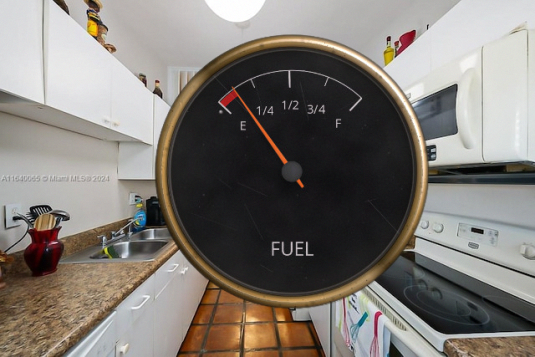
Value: **0.125**
